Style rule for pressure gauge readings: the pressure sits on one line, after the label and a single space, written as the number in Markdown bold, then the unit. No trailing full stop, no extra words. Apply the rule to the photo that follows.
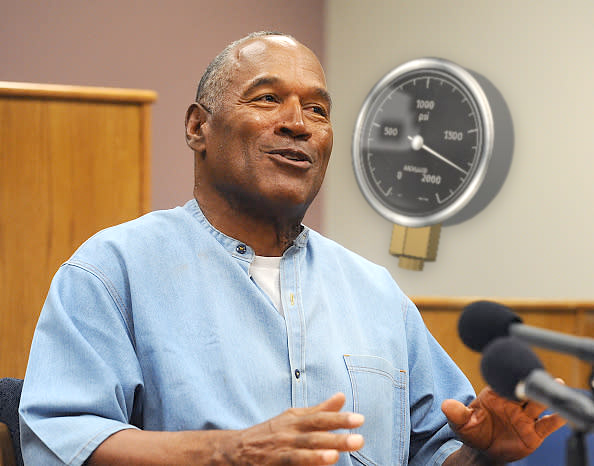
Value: **1750** psi
